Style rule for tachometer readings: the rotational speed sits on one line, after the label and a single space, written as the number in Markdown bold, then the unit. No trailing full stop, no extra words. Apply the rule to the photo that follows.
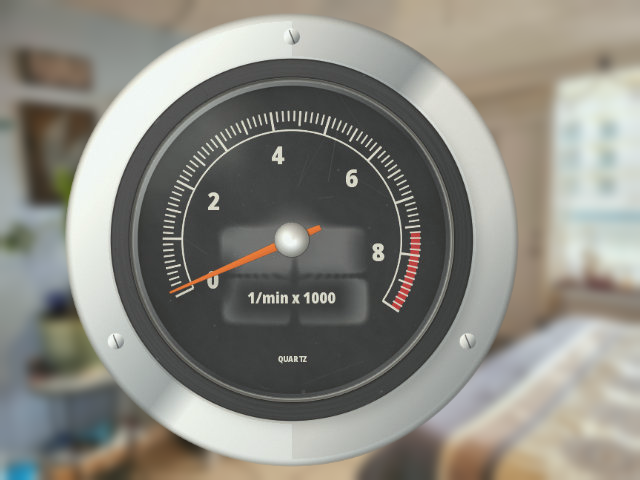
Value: **100** rpm
